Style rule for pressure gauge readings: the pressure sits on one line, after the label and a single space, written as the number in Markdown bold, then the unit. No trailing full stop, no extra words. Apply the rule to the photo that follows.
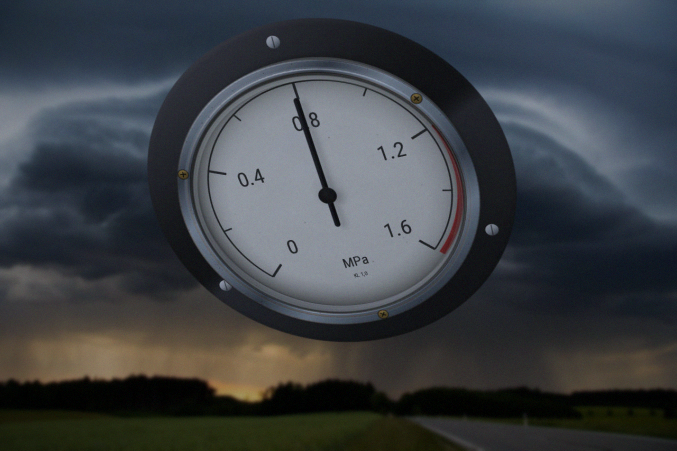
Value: **0.8** MPa
